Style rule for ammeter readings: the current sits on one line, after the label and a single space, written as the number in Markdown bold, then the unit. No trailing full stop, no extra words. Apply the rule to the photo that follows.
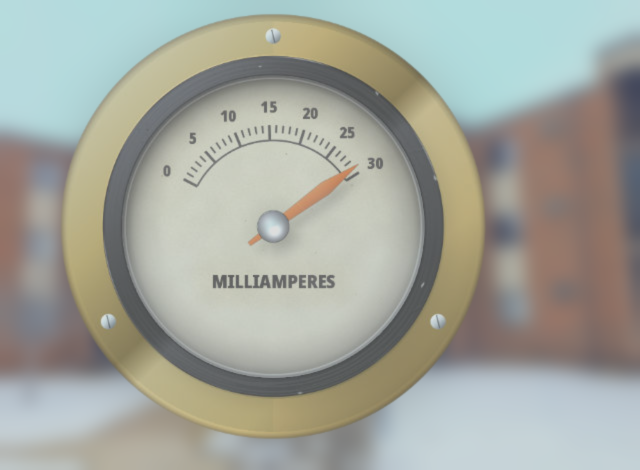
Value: **29** mA
